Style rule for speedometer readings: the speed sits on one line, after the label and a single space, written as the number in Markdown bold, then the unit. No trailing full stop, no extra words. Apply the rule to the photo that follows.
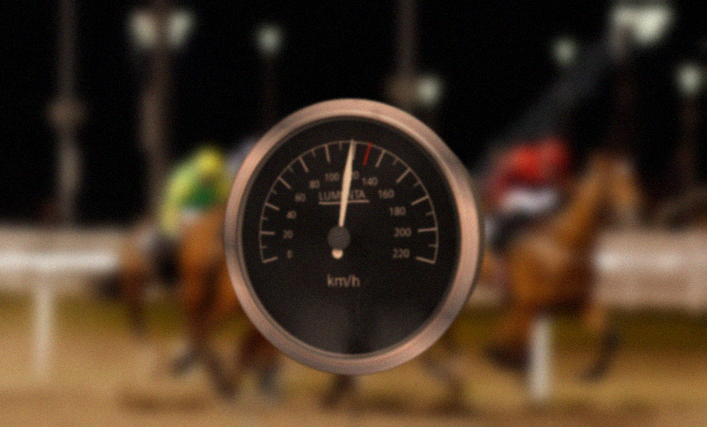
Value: **120** km/h
